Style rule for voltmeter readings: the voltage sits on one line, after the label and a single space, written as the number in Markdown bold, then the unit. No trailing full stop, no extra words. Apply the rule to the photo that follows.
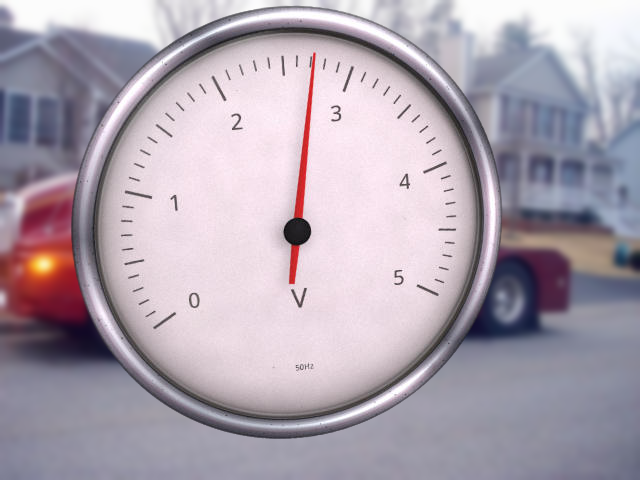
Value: **2.7** V
